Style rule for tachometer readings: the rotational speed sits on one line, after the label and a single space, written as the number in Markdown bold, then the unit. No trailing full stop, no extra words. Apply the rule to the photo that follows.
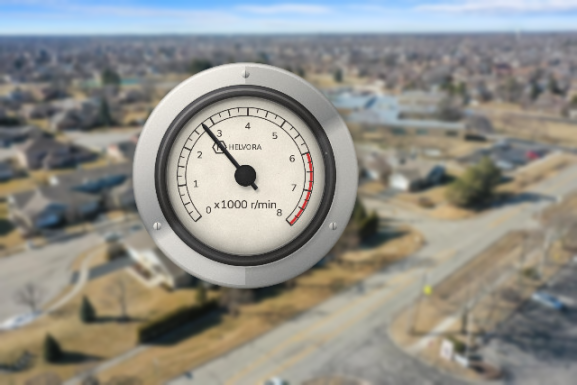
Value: **2750** rpm
